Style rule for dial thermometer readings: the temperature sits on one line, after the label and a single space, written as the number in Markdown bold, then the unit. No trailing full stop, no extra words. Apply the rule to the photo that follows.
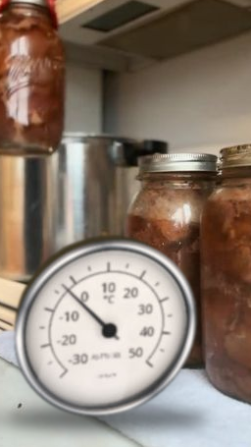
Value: **-2.5** °C
